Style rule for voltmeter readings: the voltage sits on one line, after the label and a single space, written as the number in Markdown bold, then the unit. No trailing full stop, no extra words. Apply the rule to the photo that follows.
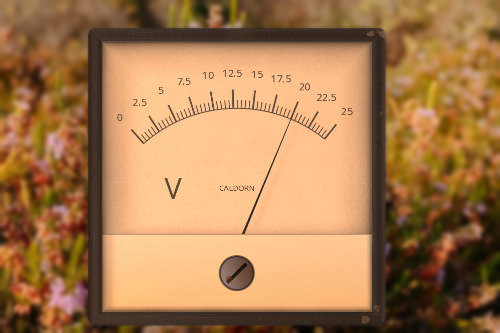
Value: **20** V
